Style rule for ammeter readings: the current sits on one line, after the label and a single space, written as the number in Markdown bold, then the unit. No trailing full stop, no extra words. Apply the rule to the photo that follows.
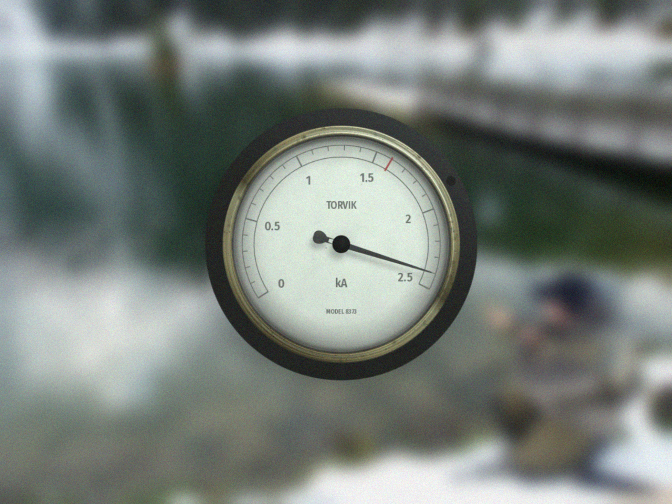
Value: **2.4** kA
